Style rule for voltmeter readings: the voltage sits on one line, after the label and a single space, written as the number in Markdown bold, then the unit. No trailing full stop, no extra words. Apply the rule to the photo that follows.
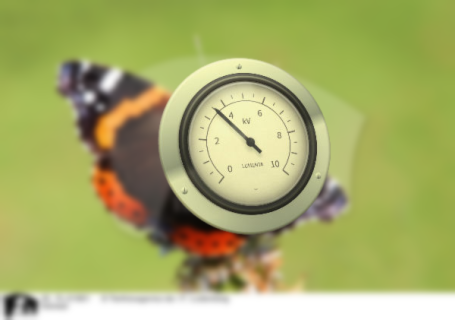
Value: **3.5** kV
